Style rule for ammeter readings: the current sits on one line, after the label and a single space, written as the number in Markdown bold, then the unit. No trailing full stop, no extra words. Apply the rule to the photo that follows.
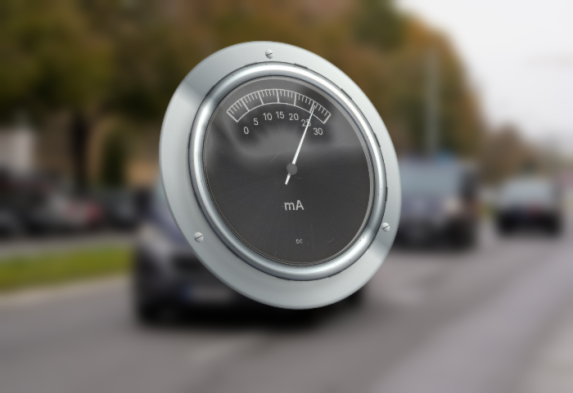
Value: **25** mA
